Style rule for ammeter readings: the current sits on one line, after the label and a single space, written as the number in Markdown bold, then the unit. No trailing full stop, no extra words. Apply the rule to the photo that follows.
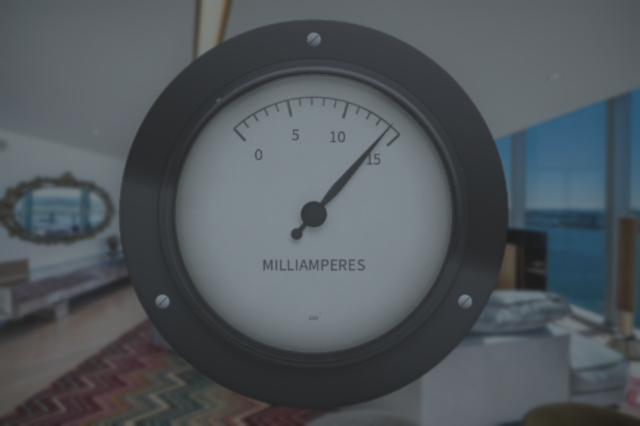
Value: **14** mA
